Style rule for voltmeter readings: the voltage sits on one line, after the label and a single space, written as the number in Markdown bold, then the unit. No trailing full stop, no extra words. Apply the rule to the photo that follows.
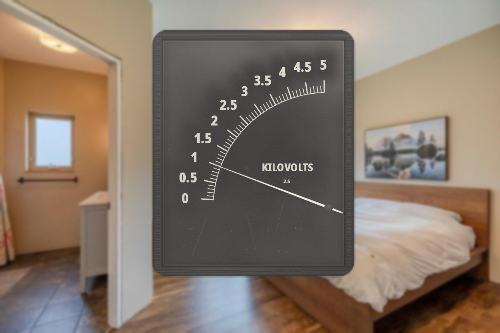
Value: **1** kV
